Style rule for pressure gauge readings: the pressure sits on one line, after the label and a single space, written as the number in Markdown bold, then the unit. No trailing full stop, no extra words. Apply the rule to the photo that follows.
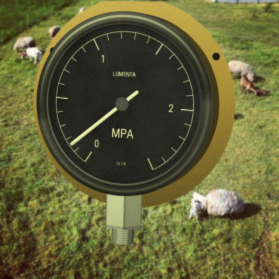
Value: **0.15** MPa
